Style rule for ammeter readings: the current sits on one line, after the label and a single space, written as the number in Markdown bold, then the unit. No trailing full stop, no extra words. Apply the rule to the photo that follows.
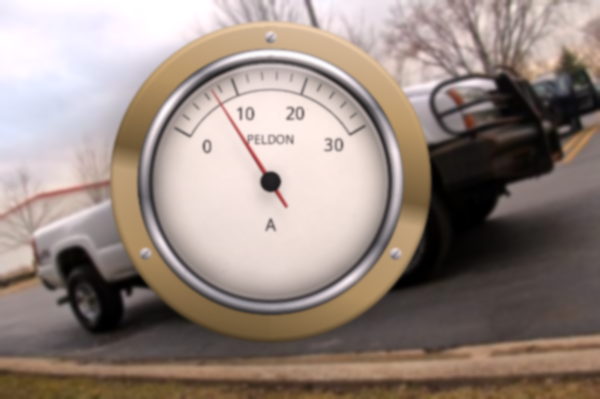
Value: **7** A
